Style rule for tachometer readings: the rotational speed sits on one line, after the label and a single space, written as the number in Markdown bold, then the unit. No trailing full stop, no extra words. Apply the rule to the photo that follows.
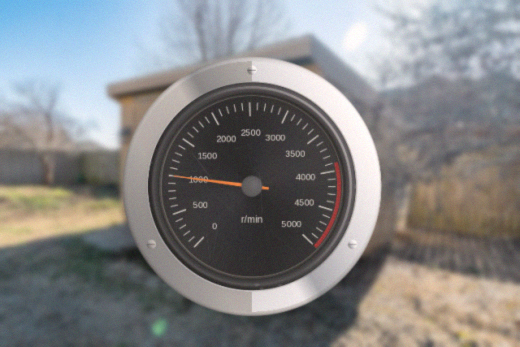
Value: **1000** rpm
